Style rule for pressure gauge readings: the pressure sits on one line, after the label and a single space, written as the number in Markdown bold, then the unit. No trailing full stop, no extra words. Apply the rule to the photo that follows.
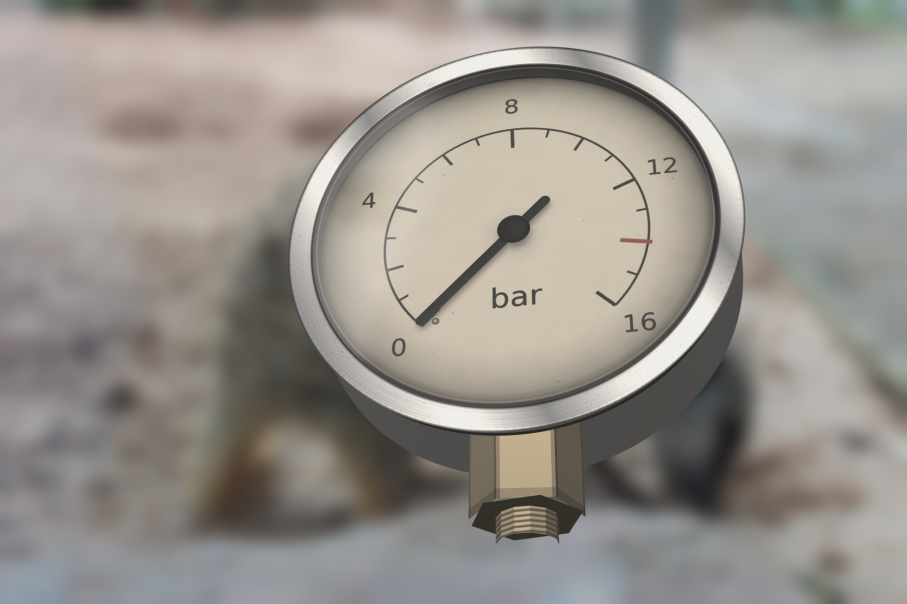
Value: **0** bar
